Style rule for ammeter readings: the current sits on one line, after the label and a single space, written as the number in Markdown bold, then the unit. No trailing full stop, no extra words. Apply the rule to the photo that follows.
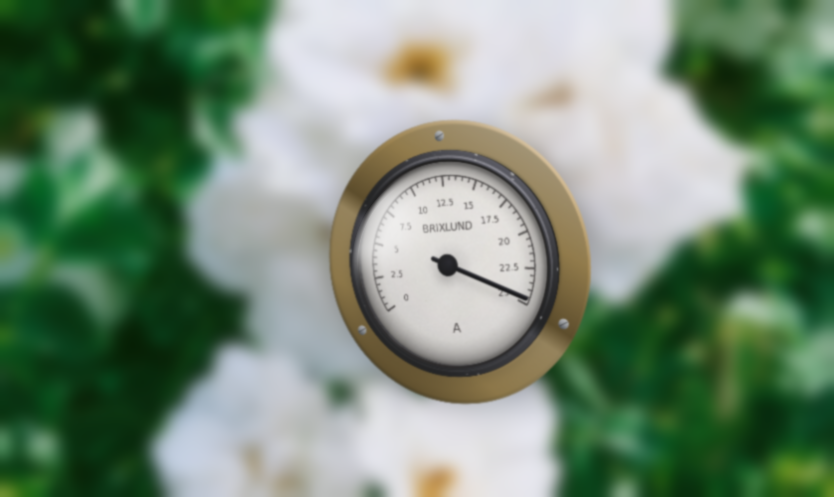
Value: **24.5** A
